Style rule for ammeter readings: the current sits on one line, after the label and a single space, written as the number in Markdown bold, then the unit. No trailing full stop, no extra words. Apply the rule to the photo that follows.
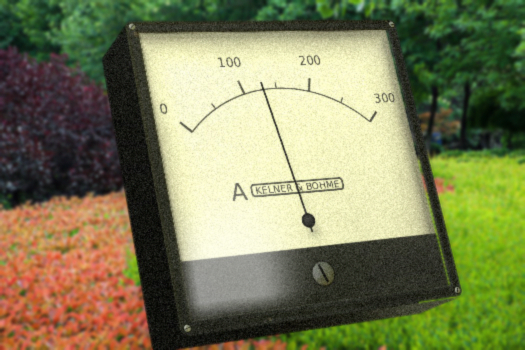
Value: **125** A
